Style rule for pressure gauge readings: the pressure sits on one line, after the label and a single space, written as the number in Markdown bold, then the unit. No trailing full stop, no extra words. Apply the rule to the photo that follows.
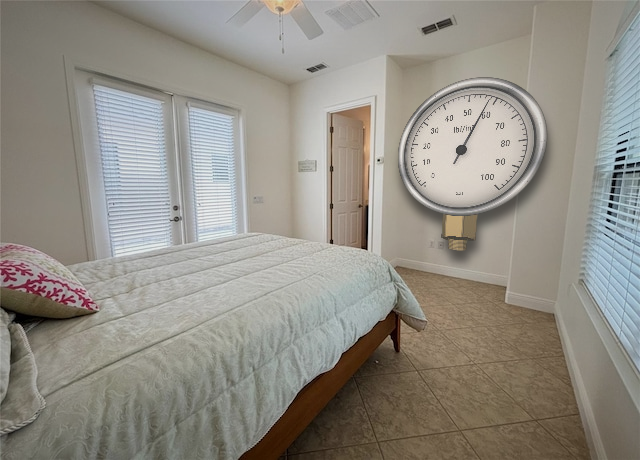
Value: **58** psi
